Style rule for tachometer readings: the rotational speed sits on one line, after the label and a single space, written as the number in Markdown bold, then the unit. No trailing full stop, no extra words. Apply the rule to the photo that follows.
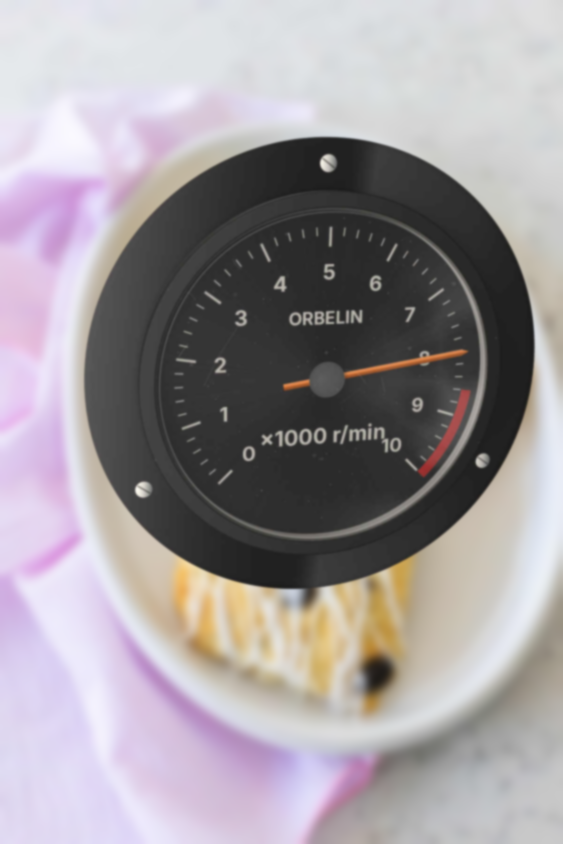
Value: **8000** rpm
